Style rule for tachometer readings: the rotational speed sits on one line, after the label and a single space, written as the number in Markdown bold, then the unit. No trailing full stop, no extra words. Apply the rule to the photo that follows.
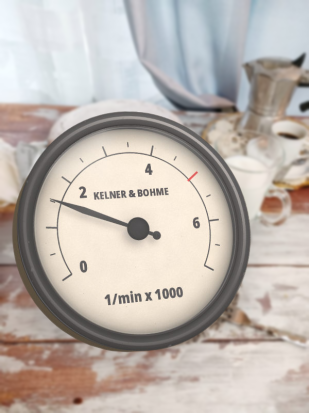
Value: **1500** rpm
